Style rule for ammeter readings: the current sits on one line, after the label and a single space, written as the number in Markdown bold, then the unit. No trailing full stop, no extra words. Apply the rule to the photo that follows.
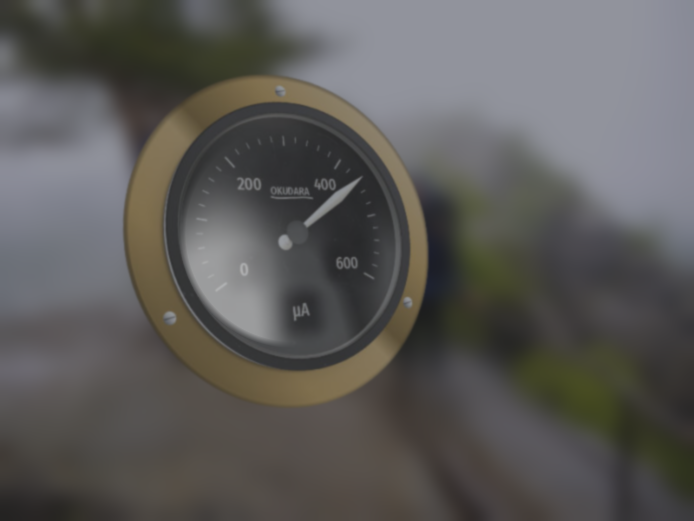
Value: **440** µA
